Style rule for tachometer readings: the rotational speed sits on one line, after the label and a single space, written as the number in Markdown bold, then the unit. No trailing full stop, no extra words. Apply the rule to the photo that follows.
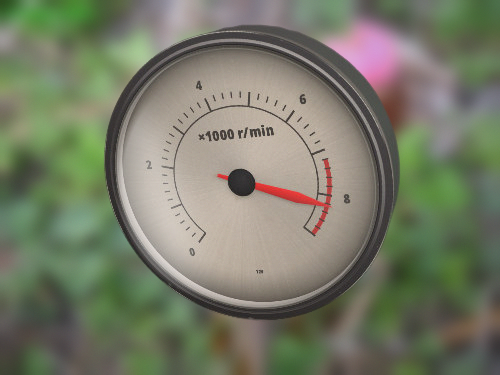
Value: **8200** rpm
